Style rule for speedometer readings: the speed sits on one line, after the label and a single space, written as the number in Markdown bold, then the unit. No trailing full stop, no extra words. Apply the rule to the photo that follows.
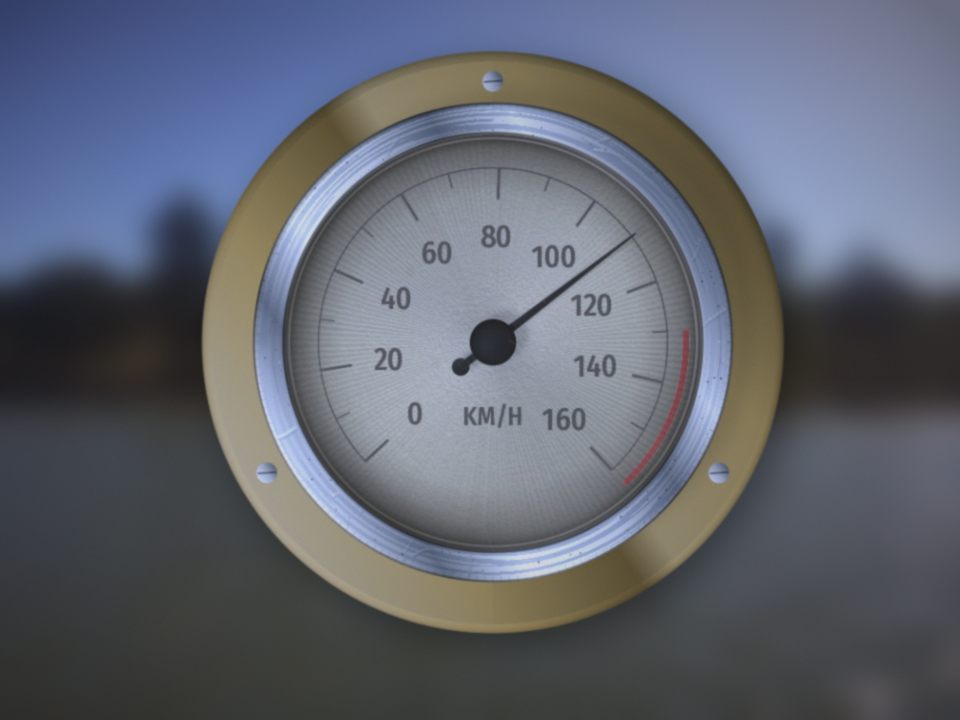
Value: **110** km/h
